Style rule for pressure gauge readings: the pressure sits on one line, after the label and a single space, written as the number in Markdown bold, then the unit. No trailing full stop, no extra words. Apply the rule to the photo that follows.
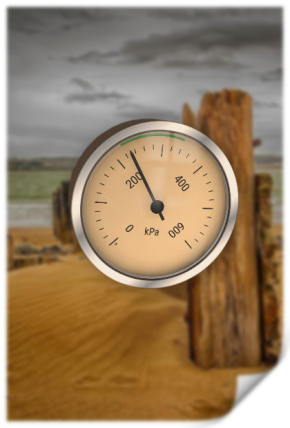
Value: **230** kPa
